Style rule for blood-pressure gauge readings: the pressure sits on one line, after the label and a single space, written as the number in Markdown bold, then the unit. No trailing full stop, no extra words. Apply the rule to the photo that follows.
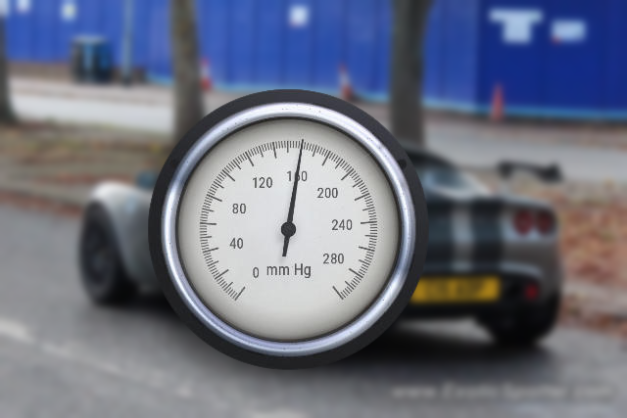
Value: **160** mmHg
